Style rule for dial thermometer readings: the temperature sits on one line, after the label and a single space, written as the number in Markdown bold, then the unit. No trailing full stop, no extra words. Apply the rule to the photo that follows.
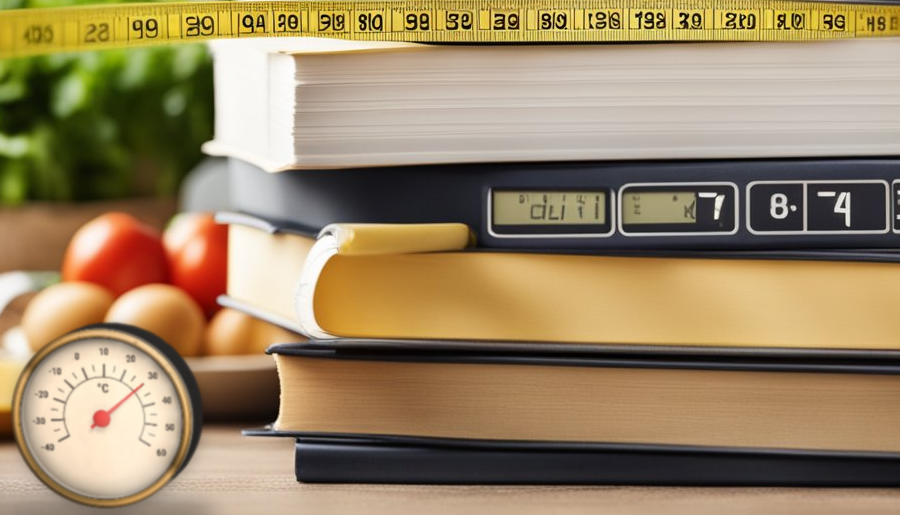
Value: **30** °C
